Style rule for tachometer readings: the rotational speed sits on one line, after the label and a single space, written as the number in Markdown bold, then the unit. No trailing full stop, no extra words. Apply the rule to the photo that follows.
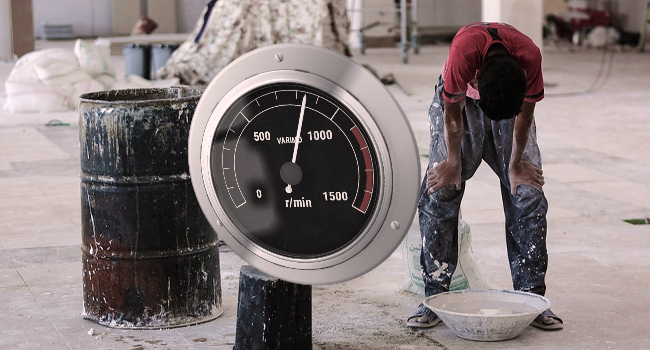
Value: **850** rpm
